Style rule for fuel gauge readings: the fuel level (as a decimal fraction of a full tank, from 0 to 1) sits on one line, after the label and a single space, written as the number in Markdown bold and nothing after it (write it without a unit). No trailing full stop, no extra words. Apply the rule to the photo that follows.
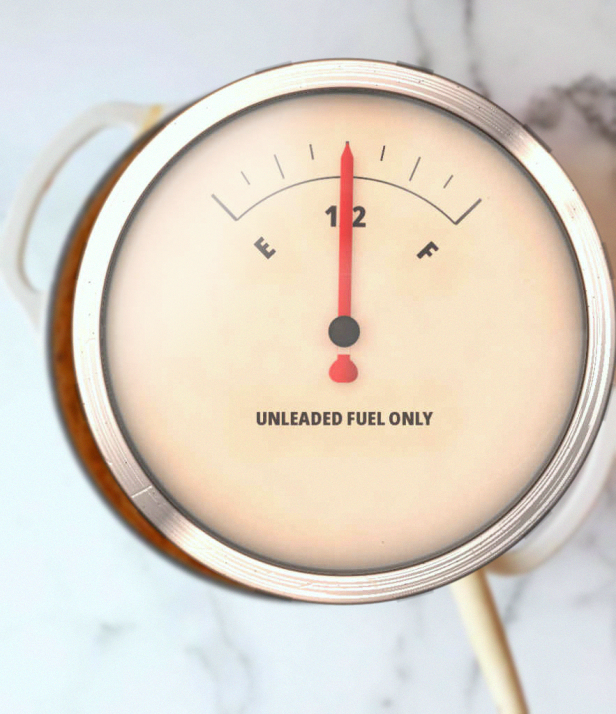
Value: **0.5**
